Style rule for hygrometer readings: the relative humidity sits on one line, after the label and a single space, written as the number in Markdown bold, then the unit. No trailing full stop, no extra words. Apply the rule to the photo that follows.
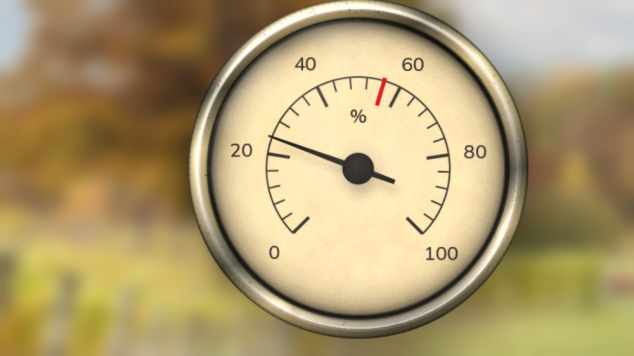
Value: **24** %
